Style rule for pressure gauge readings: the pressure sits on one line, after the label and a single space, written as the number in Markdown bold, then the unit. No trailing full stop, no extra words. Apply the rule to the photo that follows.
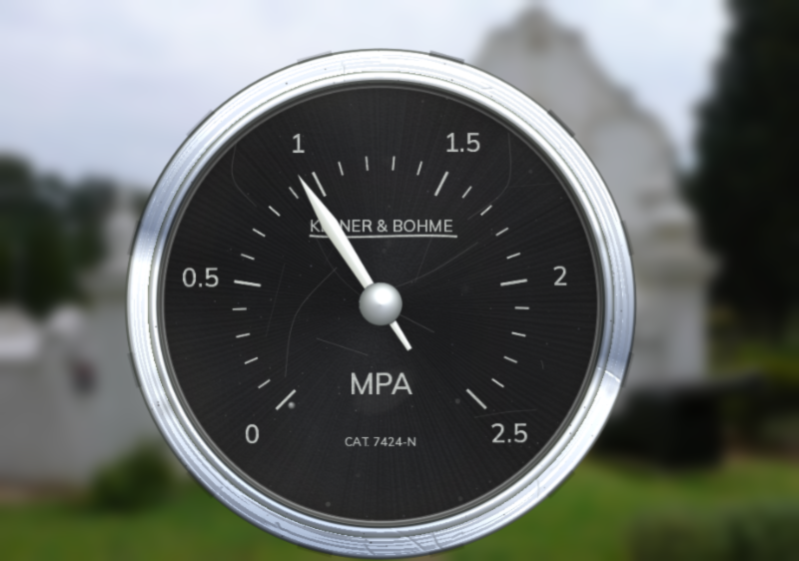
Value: **0.95** MPa
